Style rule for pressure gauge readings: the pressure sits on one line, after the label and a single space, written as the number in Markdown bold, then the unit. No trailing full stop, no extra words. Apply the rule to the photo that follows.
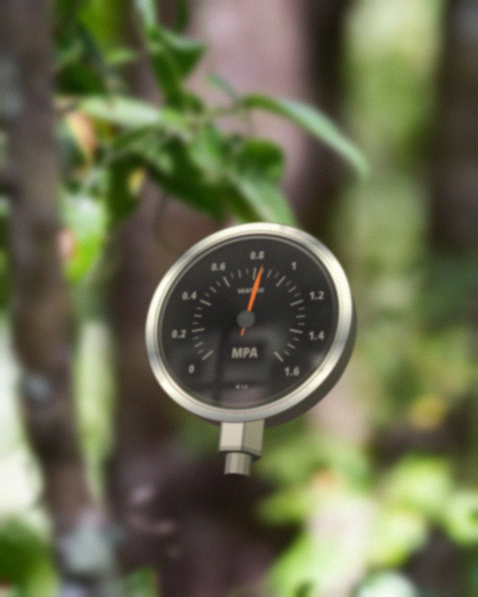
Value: **0.85** MPa
